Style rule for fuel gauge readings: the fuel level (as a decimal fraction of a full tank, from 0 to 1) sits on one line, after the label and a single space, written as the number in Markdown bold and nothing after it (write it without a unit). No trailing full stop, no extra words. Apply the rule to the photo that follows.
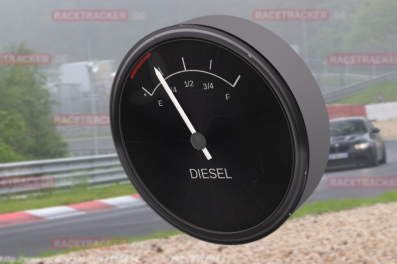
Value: **0.25**
